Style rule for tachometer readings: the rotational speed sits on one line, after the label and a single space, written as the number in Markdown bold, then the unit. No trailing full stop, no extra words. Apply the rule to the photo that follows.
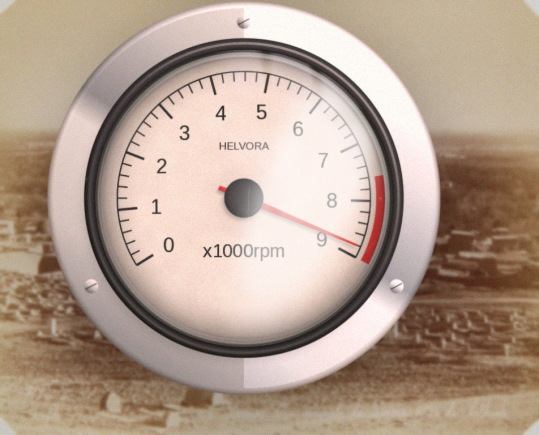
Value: **8800** rpm
